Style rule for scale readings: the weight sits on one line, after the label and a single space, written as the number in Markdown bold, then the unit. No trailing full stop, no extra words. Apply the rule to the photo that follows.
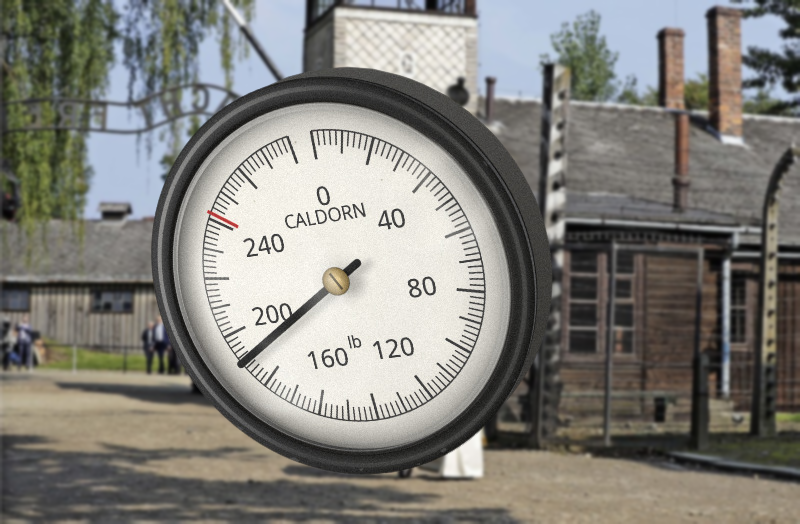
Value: **190** lb
